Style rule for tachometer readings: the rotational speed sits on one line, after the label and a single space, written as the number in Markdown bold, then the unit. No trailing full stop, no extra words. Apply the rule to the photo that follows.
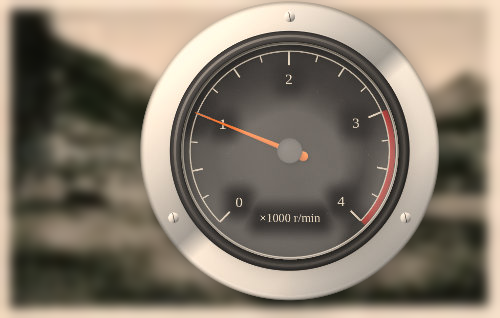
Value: **1000** rpm
